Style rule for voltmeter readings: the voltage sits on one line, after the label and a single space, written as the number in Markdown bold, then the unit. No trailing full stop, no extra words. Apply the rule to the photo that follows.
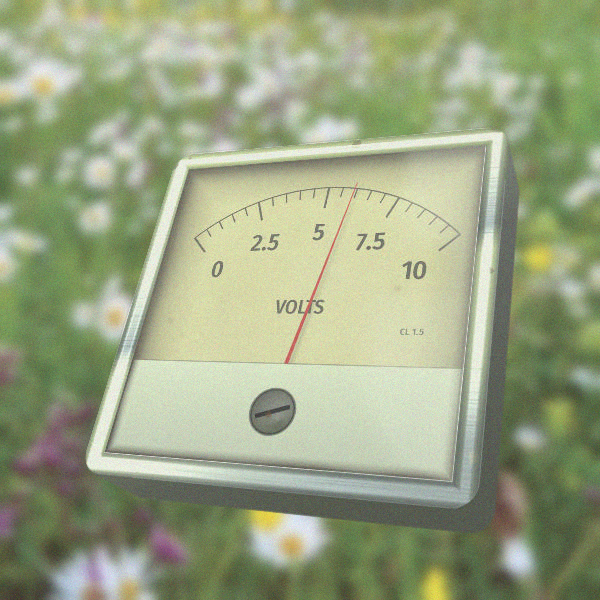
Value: **6** V
